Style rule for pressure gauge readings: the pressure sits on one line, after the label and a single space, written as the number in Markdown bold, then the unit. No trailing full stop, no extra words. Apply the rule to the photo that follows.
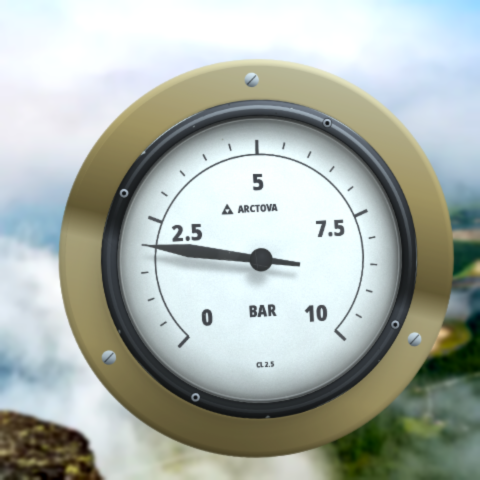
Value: **2** bar
